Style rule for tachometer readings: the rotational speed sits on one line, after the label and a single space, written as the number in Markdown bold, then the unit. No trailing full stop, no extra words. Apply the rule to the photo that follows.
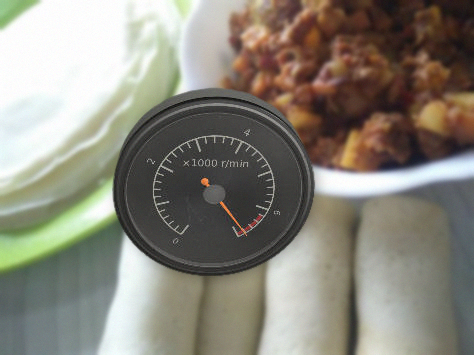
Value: **6800** rpm
